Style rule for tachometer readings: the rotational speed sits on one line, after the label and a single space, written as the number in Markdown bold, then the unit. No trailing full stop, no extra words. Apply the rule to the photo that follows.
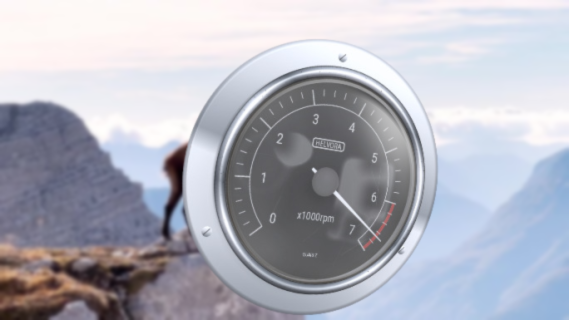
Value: **6700** rpm
